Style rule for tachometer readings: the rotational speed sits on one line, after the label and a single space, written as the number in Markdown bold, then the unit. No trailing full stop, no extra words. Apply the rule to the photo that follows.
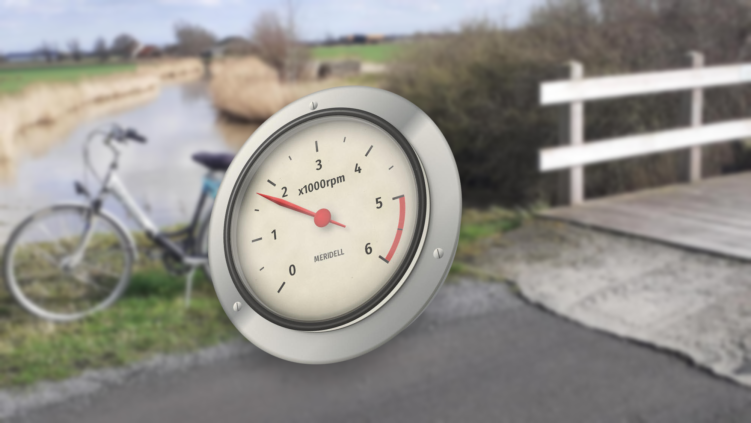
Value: **1750** rpm
